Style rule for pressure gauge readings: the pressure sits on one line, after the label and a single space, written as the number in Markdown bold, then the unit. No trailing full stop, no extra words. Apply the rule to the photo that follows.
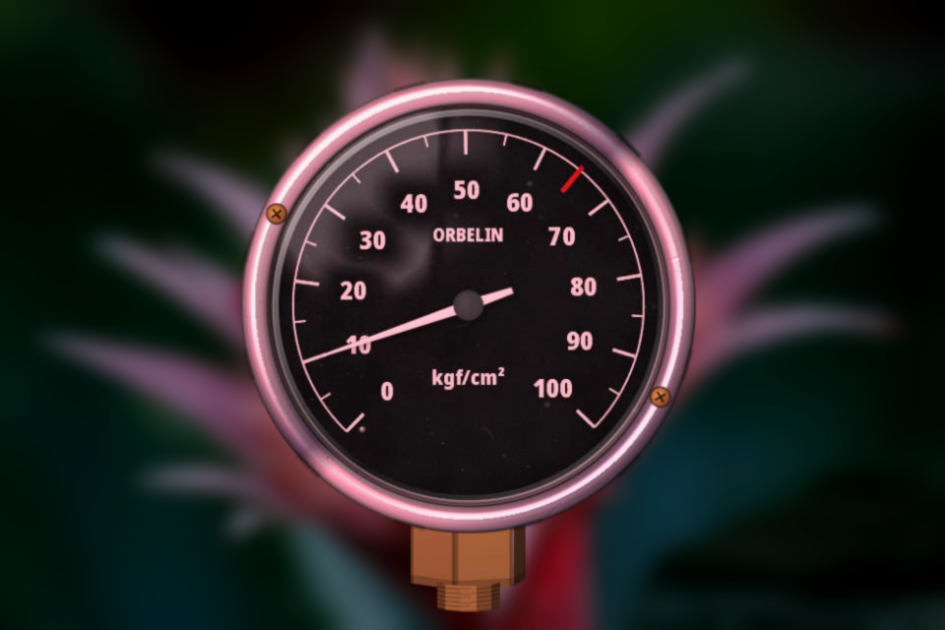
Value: **10** kg/cm²
